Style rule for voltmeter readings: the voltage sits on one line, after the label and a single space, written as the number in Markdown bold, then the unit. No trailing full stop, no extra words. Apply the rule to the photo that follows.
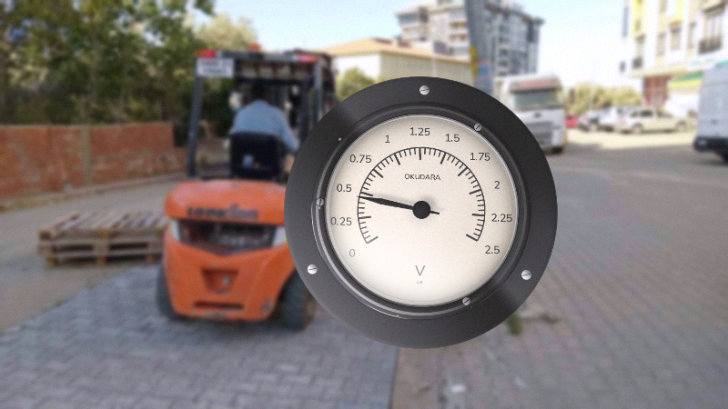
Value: **0.45** V
